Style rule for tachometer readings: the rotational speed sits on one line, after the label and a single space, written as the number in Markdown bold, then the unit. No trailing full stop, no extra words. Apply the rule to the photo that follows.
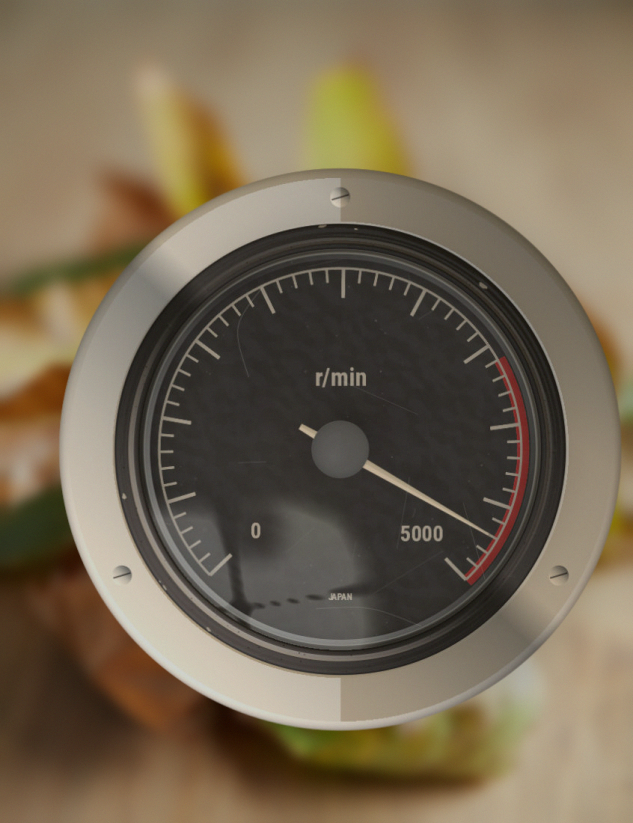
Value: **4700** rpm
